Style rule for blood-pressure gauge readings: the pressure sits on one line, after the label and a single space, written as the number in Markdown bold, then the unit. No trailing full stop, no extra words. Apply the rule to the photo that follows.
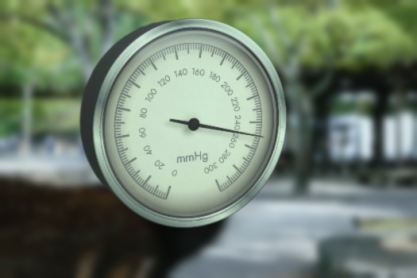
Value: **250** mmHg
